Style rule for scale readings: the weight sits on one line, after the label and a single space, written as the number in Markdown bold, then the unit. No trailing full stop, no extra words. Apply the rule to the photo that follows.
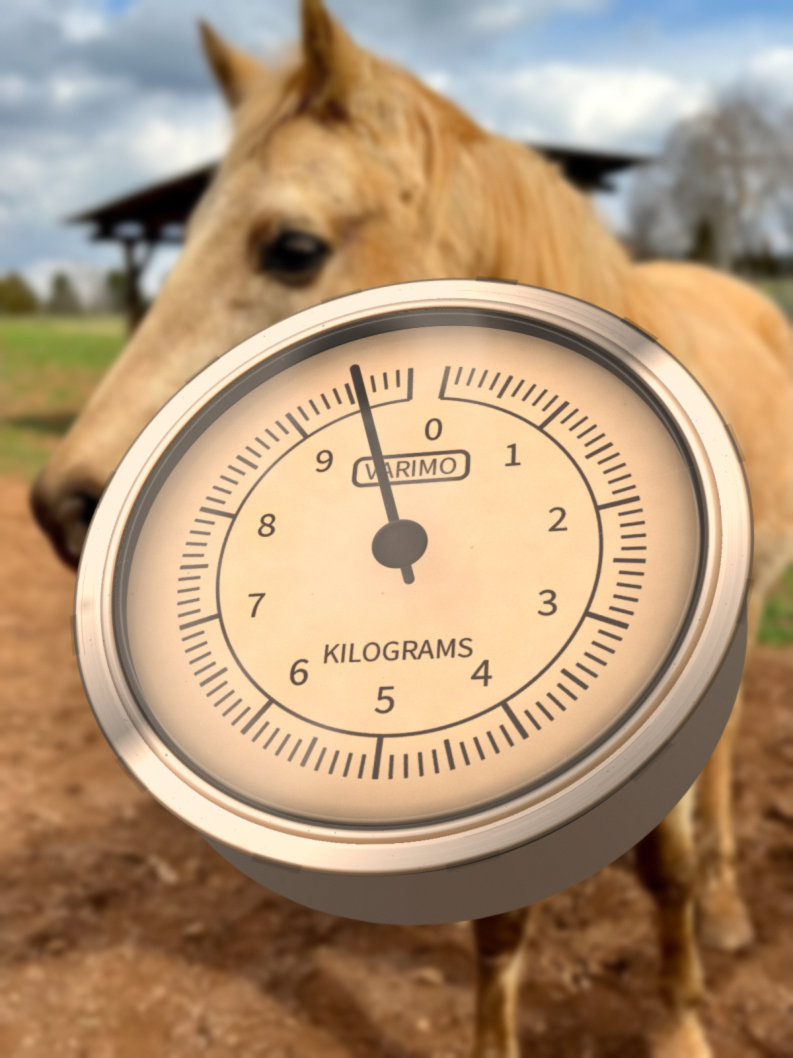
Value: **9.6** kg
